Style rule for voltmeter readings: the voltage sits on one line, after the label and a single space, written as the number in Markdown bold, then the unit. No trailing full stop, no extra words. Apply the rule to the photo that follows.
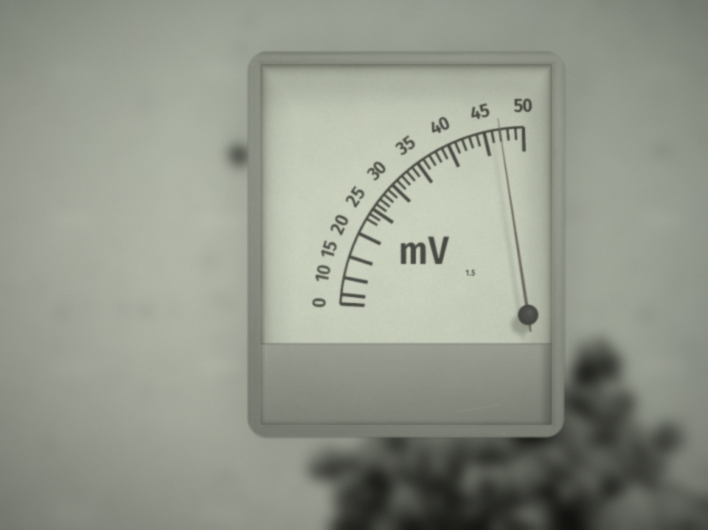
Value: **47** mV
